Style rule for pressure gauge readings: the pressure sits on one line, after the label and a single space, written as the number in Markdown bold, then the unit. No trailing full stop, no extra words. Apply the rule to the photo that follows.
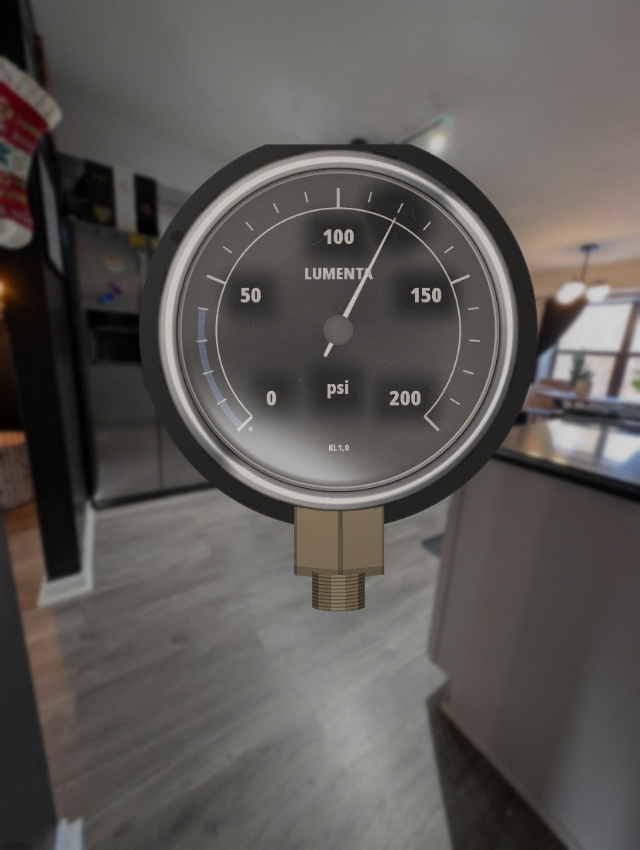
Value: **120** psi
